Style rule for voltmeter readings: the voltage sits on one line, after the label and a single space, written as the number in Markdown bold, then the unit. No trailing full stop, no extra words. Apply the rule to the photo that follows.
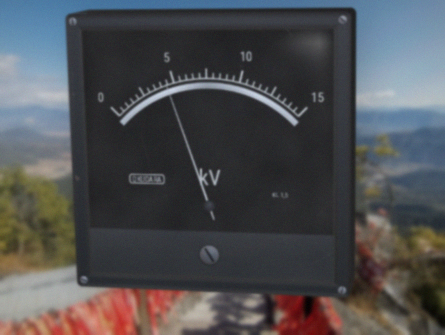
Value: **4.5** kV
